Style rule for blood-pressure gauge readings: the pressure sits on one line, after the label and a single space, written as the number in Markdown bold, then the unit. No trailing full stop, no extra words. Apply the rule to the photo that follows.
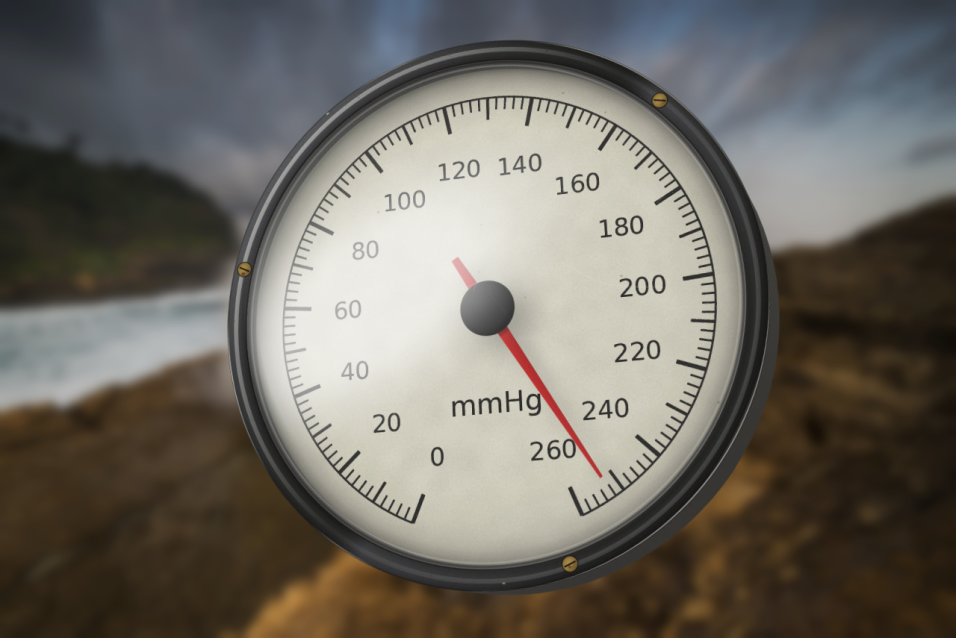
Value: **252** mmHg
